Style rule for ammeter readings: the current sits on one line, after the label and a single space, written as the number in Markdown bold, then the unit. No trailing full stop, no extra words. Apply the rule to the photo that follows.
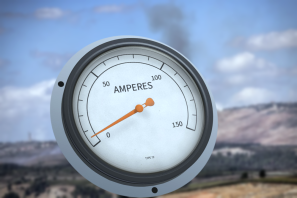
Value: **5** A
